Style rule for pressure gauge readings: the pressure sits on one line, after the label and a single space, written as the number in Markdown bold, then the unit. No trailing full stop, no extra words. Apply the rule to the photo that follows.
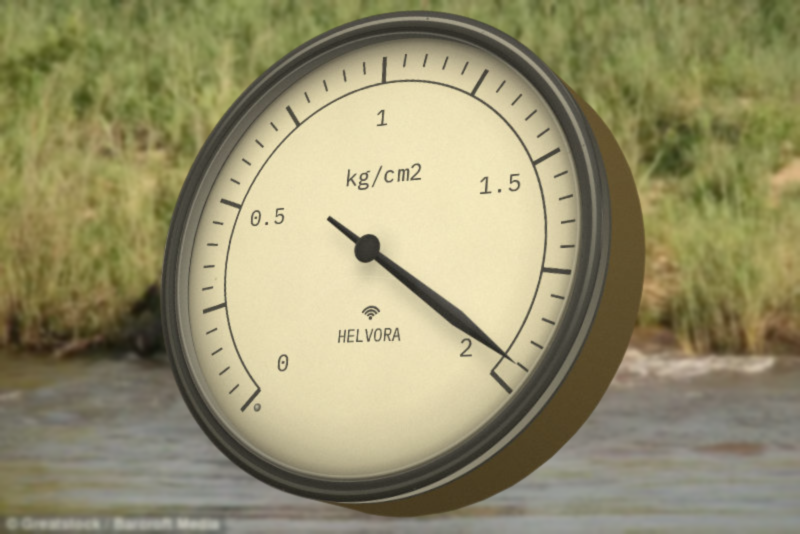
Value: **1.95** kg/cm²
